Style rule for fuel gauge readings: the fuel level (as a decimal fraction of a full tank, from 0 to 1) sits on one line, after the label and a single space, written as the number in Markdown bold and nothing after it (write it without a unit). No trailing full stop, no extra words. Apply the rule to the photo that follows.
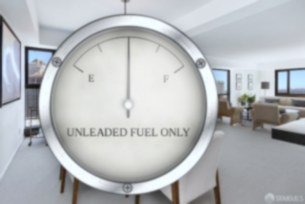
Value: **0.5**
